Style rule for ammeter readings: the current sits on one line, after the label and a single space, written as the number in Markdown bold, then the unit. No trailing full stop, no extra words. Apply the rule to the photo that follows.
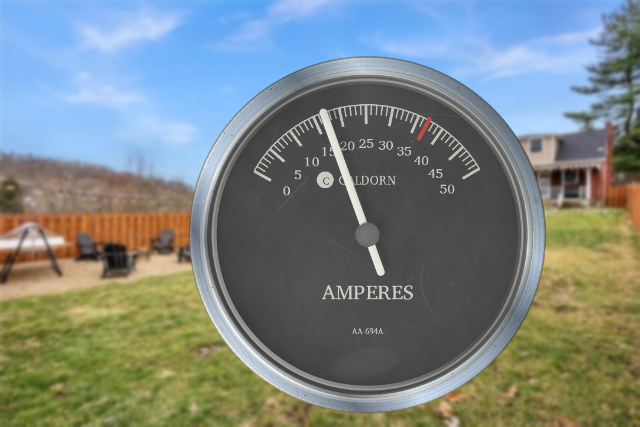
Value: **17** A
